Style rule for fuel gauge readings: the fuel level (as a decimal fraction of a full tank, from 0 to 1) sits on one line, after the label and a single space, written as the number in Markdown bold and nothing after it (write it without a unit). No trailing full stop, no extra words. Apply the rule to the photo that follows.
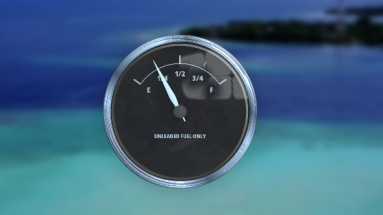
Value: **0.25**
